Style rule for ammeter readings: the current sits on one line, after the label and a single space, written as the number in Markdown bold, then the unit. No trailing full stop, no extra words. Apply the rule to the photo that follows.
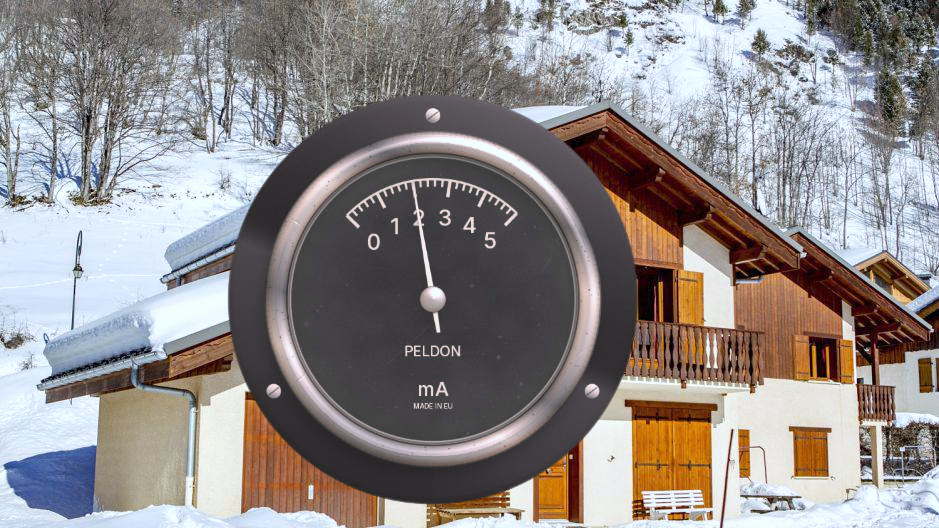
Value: **2** mA
